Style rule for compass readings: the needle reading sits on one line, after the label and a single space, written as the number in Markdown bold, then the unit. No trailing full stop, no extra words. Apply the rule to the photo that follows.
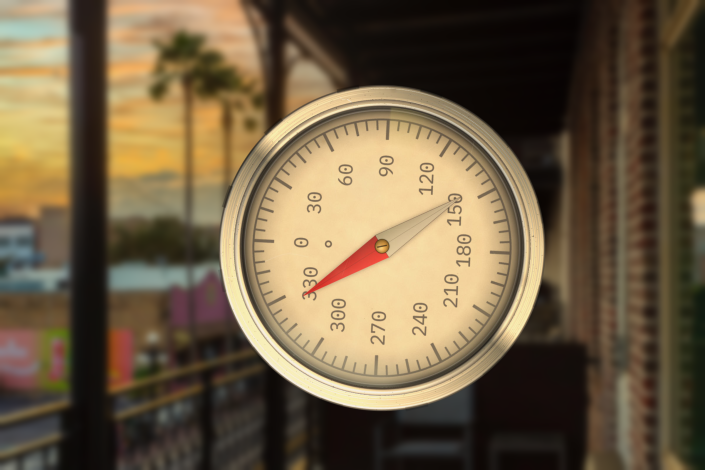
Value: **325** °
